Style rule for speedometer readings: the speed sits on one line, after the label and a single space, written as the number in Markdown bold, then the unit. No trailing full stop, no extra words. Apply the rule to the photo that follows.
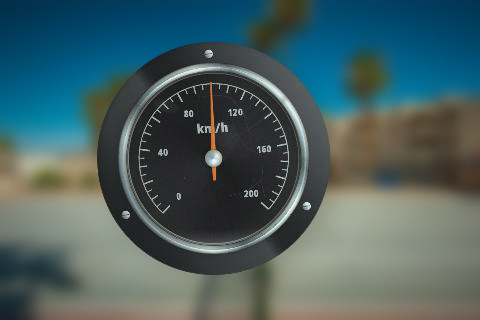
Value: **100** km/h
